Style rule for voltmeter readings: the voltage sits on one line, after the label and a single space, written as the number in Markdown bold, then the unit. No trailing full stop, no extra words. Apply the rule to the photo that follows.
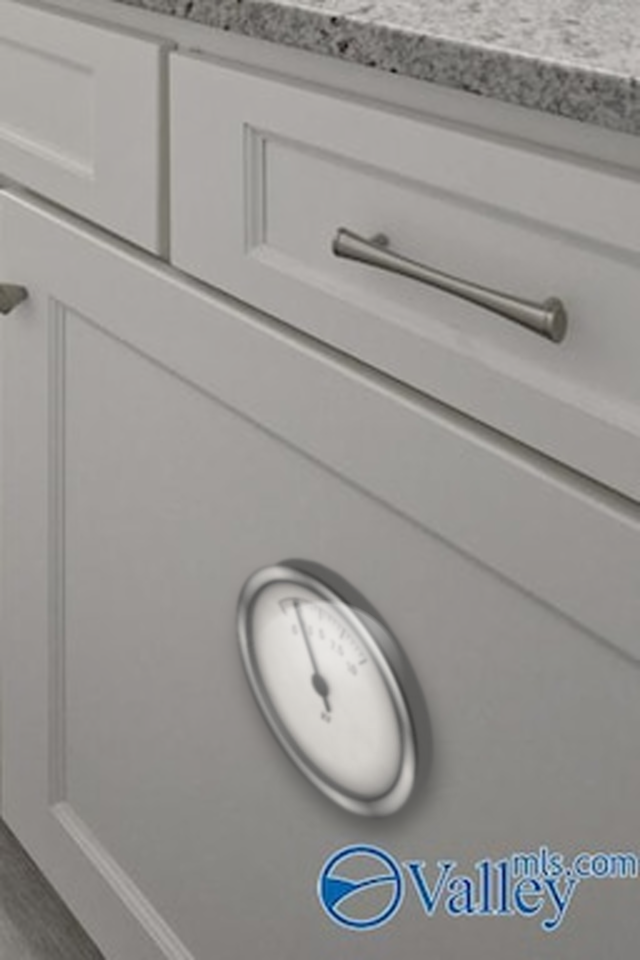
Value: **2.5** kV
